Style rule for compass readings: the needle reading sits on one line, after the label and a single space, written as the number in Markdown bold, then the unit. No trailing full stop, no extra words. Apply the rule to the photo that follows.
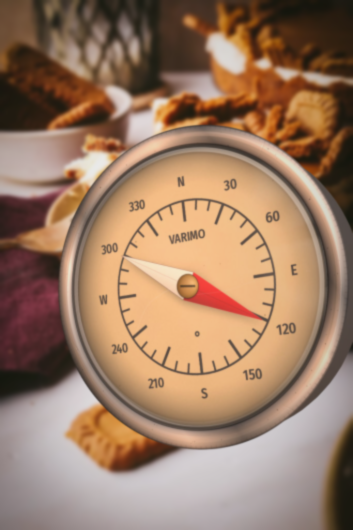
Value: **120** °
